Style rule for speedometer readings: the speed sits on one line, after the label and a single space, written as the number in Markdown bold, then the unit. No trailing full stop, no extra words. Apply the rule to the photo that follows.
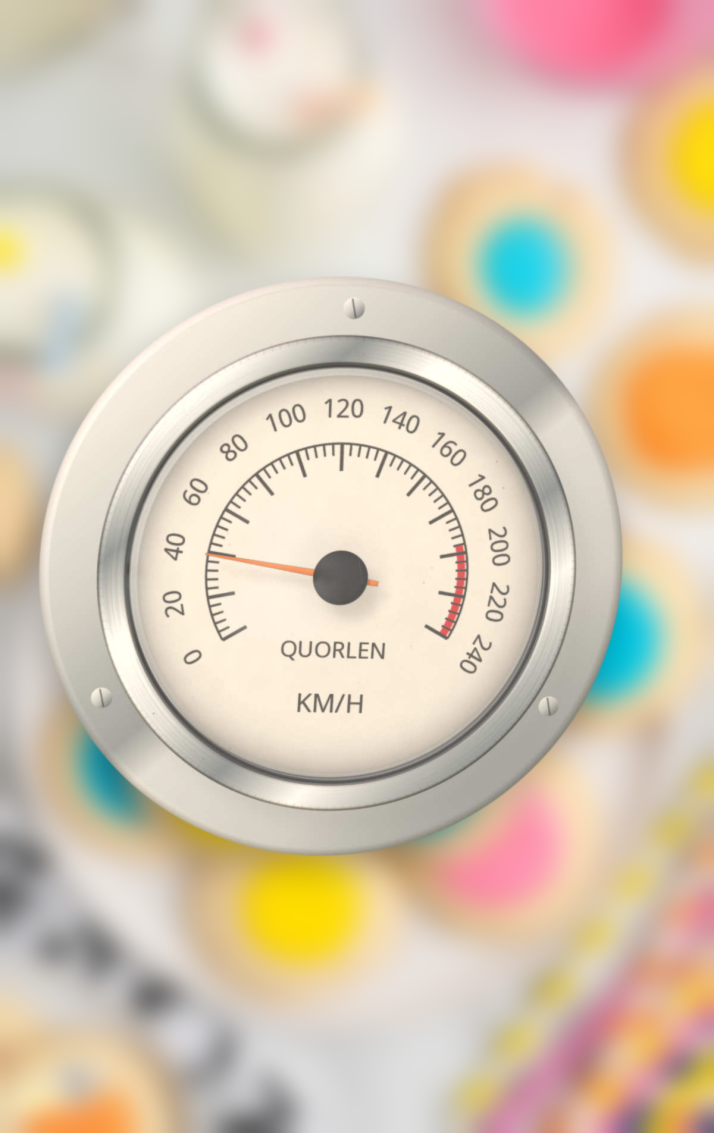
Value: **40** km/h
